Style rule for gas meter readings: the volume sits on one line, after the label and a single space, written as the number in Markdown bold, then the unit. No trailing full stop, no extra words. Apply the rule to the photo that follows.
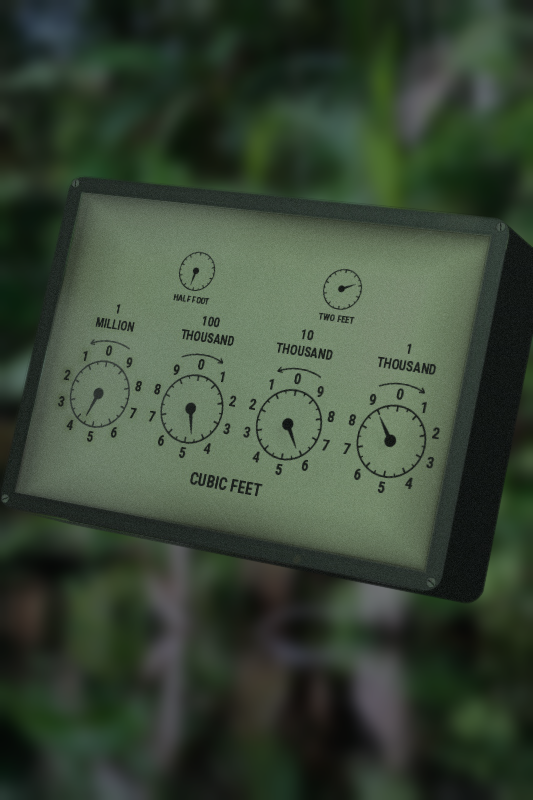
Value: **445900** ft³
